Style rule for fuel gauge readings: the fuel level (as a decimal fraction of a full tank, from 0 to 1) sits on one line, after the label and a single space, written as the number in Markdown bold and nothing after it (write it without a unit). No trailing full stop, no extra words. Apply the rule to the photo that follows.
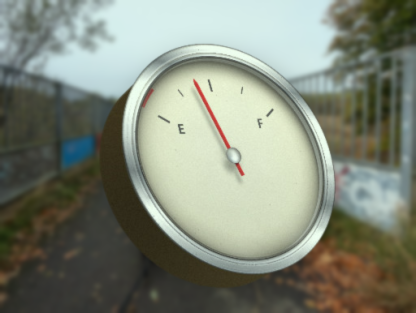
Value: **0.375**
